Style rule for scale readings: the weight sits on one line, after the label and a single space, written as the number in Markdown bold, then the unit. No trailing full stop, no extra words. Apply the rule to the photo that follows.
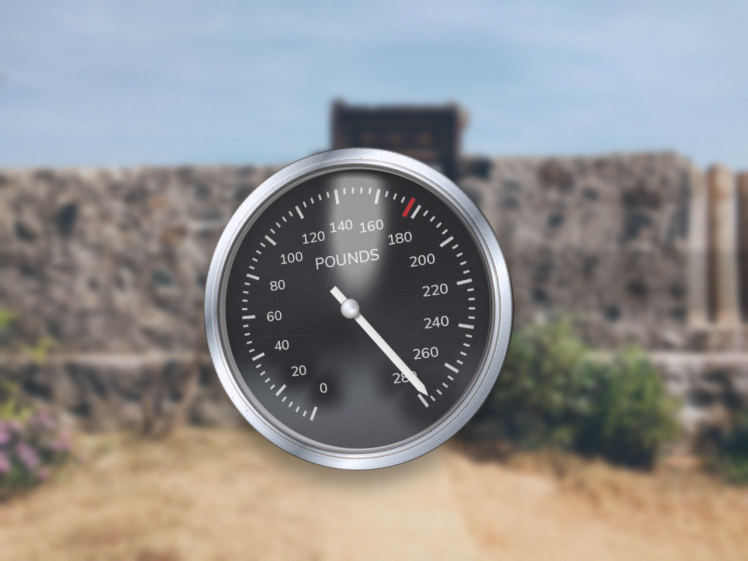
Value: **276** lb
